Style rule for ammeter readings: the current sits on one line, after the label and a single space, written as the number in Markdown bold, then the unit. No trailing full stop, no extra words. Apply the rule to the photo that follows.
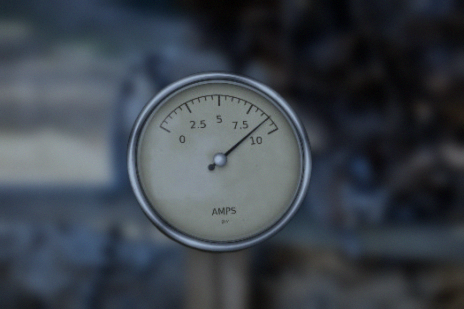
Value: **9** A
